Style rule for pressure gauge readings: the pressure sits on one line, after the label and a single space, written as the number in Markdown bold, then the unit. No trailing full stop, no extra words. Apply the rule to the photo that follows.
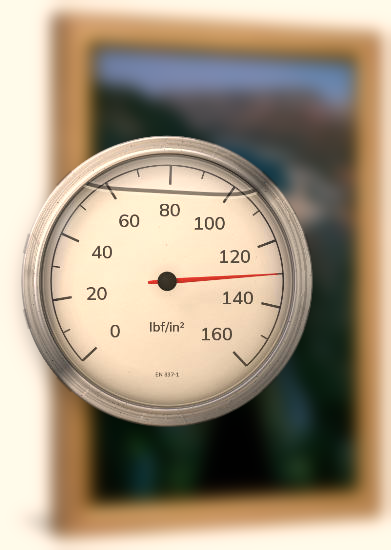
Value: **130** psi
